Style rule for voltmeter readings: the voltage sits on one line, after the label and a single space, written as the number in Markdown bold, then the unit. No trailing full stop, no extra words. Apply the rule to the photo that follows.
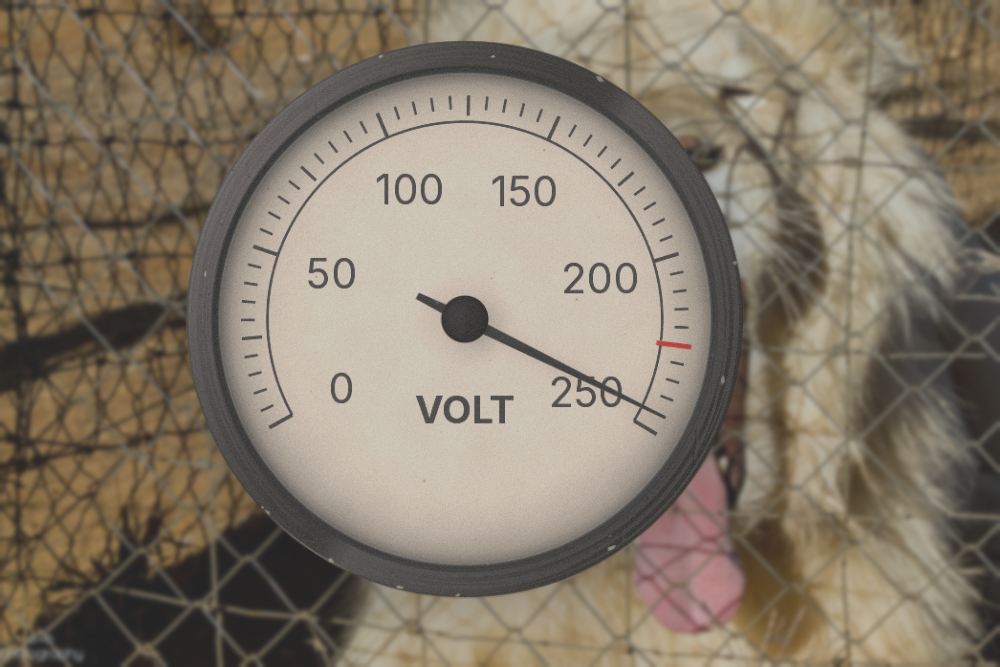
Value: **245** V
